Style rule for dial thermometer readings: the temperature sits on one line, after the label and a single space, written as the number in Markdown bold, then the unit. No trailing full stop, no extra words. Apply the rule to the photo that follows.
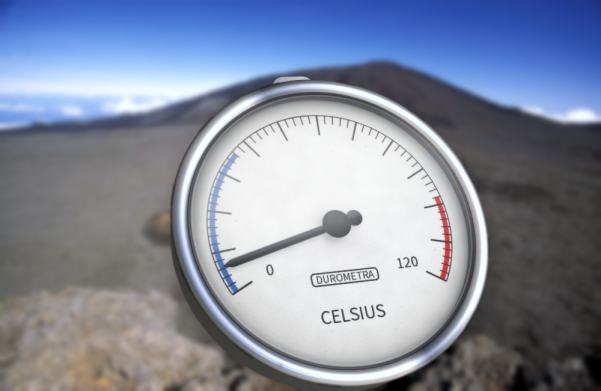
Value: **6** °C
